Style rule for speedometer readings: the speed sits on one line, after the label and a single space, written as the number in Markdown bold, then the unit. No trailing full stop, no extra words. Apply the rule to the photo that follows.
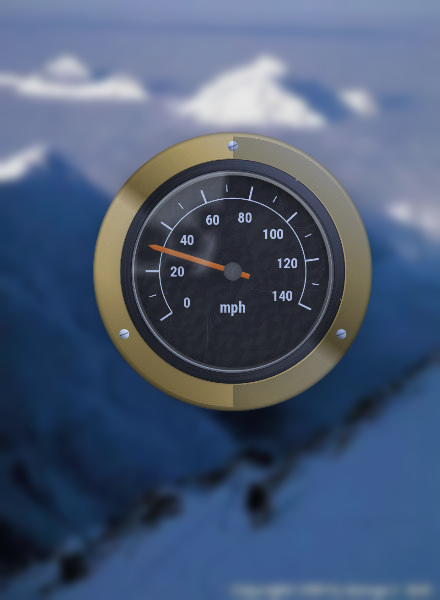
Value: **30** mph
